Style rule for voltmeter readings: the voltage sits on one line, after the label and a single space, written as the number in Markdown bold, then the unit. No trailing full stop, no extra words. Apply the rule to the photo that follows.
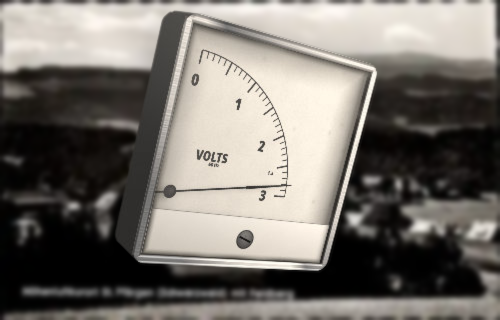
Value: **2.8** V
